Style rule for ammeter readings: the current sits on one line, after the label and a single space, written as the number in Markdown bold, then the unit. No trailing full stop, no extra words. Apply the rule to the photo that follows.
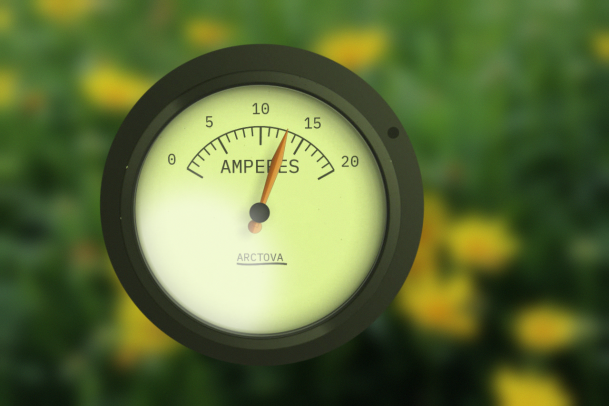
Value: **13** A
